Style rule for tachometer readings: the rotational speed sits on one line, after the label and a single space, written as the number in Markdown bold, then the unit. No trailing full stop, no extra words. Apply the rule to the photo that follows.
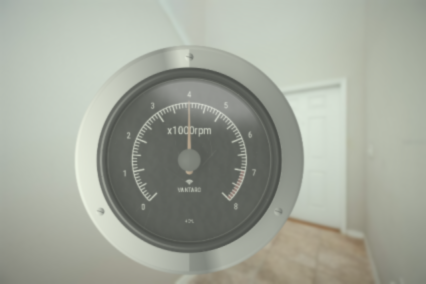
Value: **4000** rpm
